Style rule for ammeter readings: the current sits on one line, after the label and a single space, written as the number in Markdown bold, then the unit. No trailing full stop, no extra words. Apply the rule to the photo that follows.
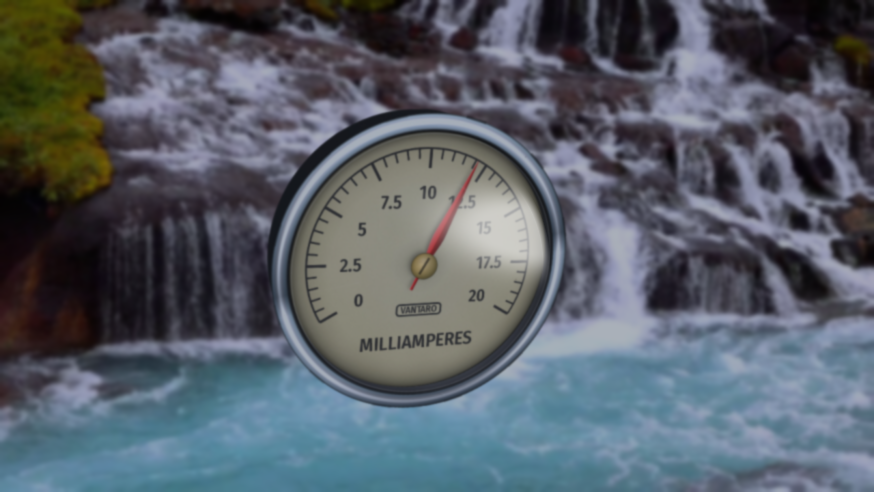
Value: **12** mA
